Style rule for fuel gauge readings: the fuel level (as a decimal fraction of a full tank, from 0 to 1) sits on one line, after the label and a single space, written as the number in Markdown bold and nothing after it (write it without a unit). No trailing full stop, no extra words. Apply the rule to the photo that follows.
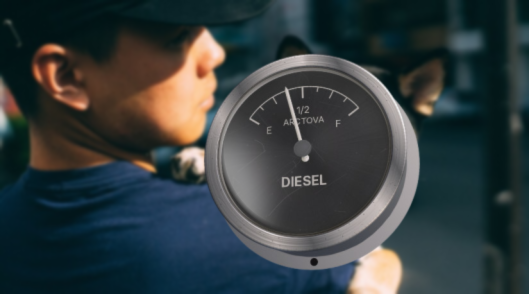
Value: **0.375**
